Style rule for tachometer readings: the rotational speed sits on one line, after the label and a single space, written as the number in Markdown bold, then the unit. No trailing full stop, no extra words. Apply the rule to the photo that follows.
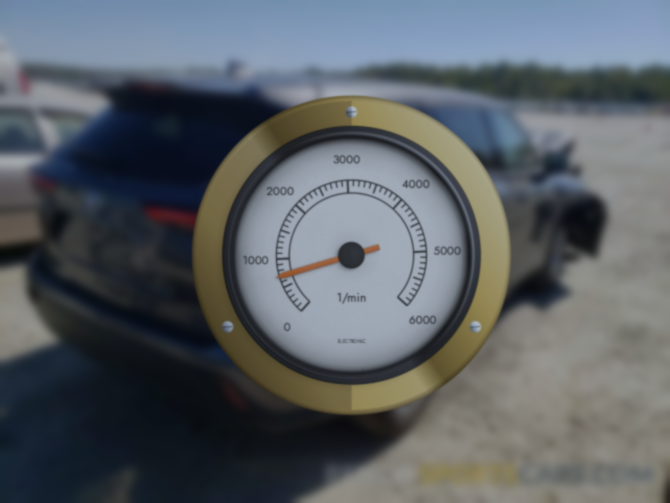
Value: **700** rpm
